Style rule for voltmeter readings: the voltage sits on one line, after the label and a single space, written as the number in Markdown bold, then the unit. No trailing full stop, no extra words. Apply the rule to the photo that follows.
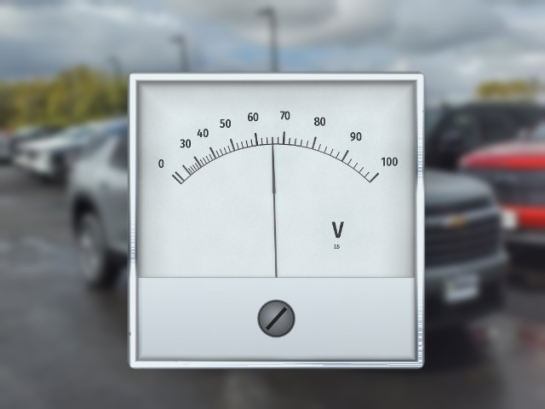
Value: **66** V
